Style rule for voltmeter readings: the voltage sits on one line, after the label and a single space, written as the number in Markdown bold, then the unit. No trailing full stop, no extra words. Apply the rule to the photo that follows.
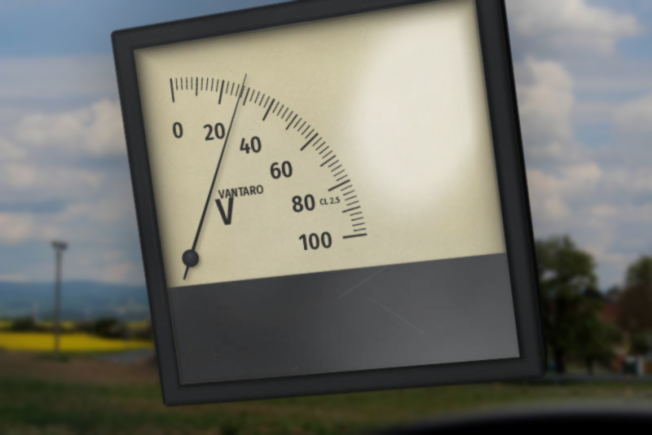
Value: **28** V
